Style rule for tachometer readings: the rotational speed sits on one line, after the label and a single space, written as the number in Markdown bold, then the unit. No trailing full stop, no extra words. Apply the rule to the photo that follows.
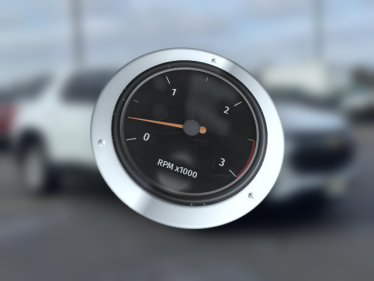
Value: **250** rpm
